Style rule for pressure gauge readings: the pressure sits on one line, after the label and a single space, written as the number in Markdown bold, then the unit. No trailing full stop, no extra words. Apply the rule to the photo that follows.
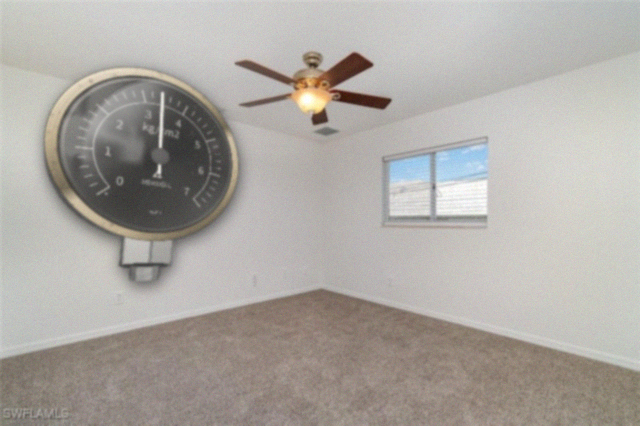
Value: **3.4** kg/cm²
